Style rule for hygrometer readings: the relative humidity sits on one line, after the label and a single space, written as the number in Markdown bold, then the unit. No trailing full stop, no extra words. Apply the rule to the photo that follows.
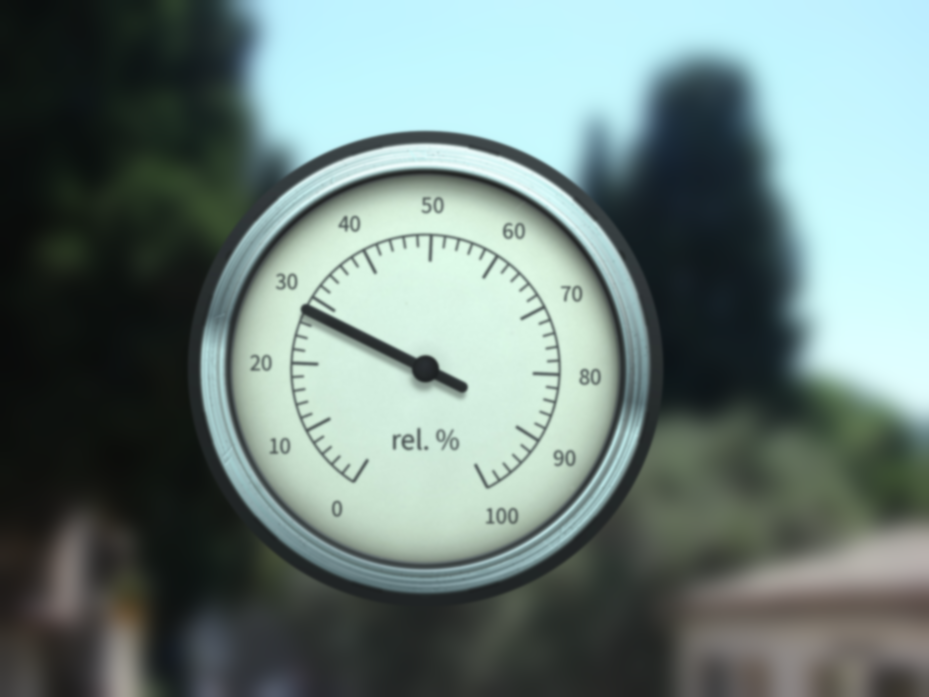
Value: **28** %
